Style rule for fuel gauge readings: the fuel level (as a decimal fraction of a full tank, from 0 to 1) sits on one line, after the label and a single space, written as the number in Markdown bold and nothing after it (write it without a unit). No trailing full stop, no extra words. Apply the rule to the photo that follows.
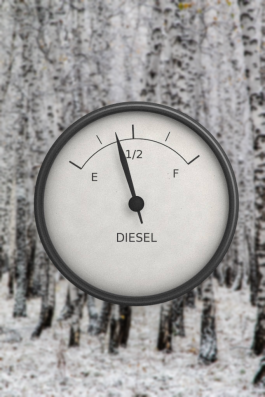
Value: **0.375**
